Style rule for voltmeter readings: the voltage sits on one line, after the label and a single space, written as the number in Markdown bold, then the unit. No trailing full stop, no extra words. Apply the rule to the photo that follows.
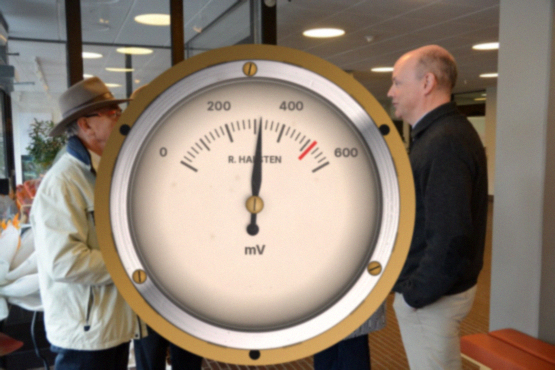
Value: **320** mV
